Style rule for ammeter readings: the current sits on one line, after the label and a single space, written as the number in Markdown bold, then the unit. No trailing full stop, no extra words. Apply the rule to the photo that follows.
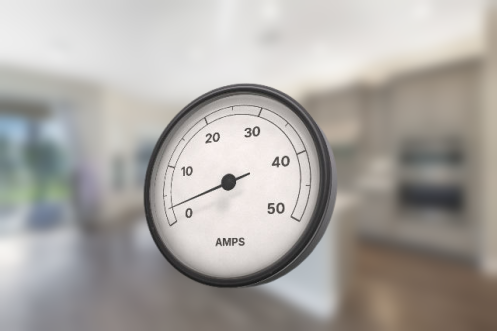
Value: **2.5** A
